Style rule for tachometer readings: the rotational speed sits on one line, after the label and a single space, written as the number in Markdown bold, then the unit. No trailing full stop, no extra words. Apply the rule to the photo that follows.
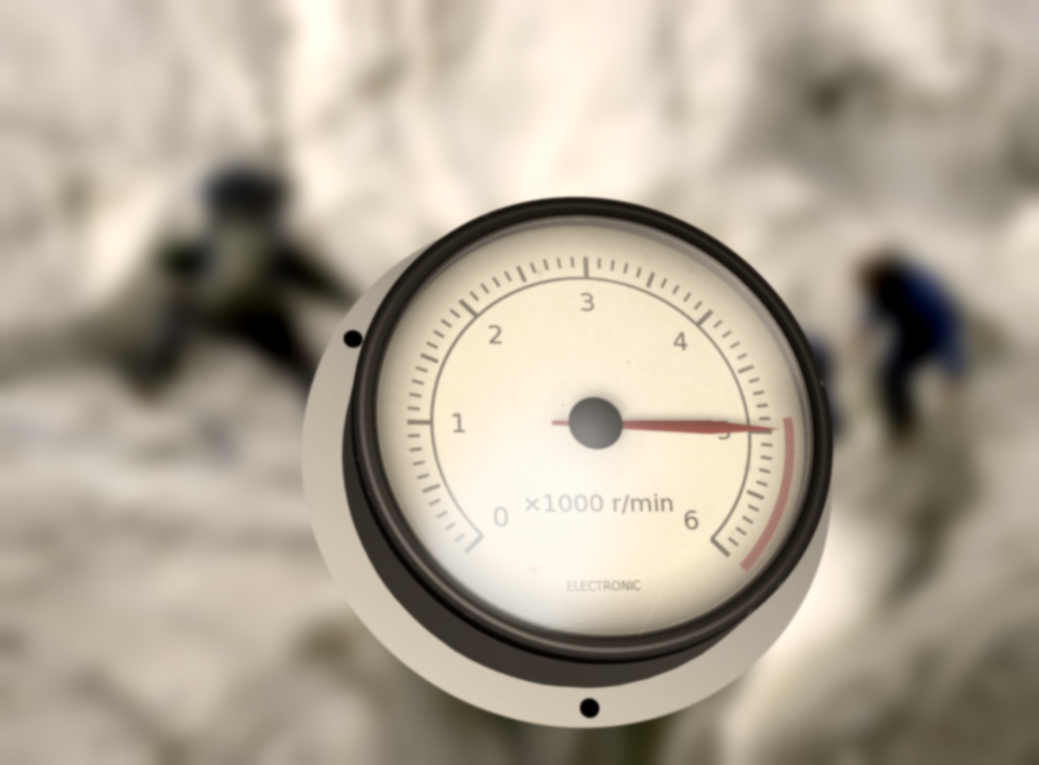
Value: **5000** rpm
